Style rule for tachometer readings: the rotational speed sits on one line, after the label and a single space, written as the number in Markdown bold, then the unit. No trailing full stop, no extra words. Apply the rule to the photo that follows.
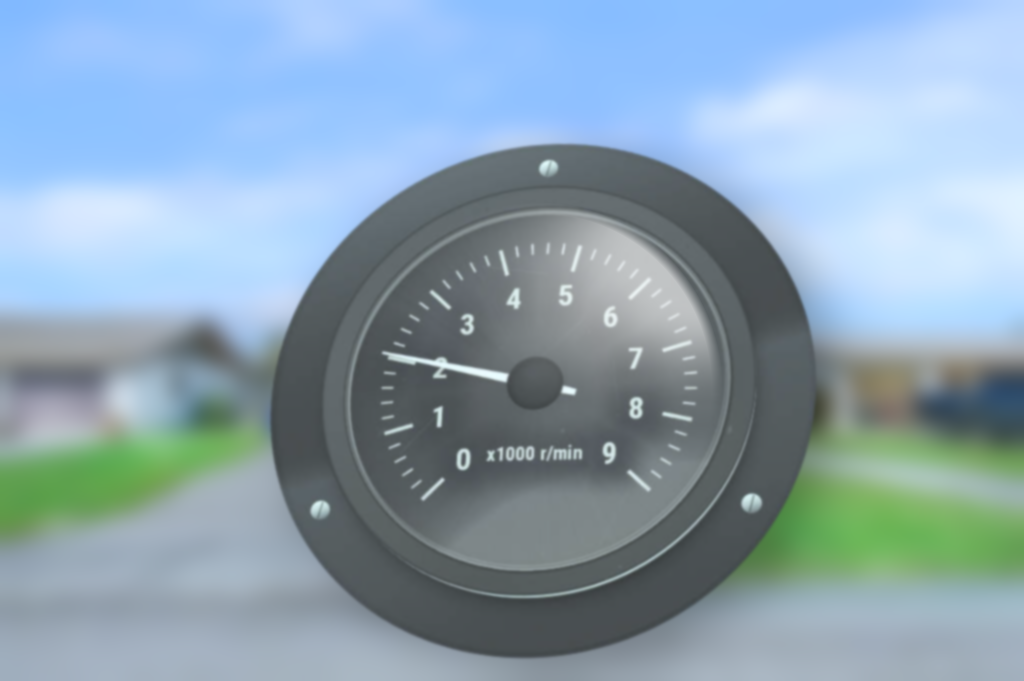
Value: **2000** rpm
